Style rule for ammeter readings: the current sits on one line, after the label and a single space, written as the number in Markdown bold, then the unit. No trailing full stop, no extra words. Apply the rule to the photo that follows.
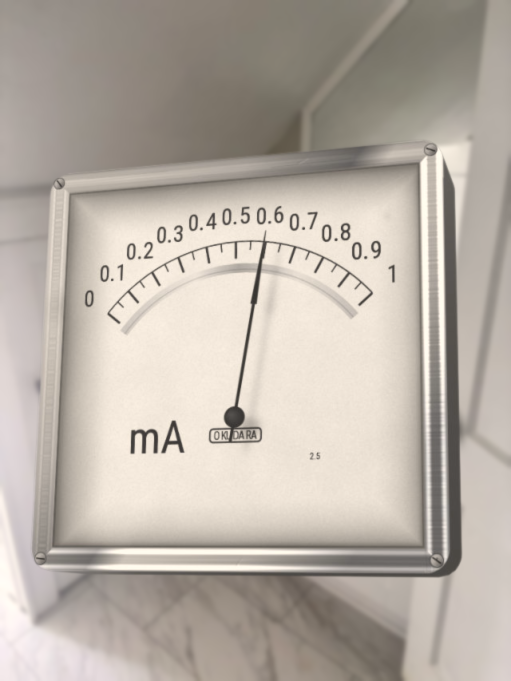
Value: **0.6** mA
